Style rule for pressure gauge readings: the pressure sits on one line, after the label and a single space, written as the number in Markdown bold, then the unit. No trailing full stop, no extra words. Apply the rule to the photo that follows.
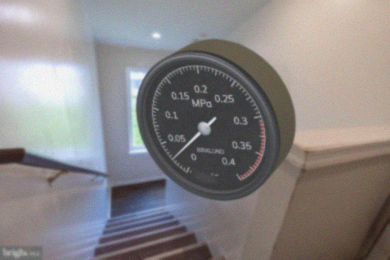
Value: **0.025** MPa
